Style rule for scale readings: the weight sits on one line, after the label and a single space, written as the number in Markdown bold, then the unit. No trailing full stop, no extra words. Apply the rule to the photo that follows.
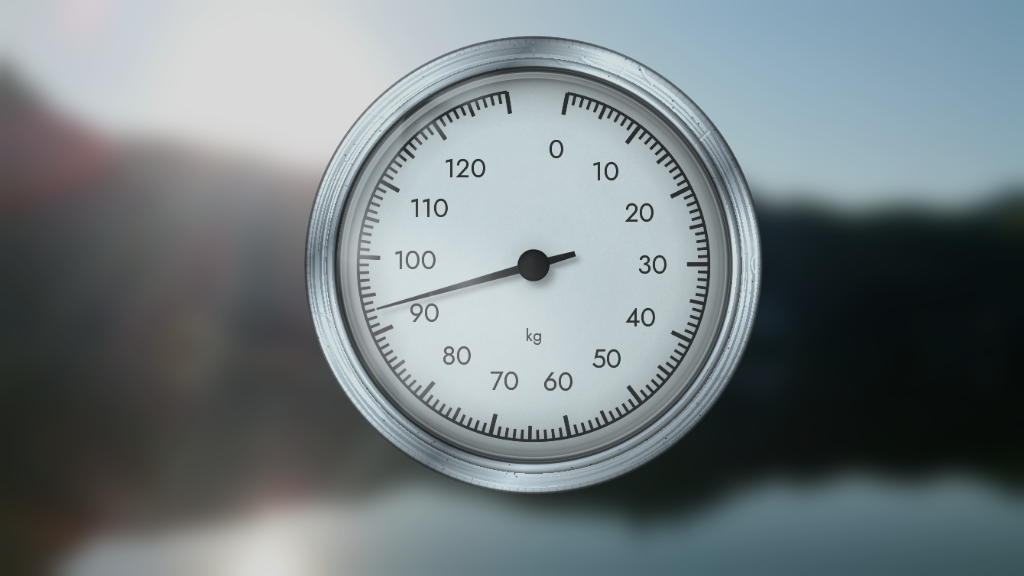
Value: **93** kg
